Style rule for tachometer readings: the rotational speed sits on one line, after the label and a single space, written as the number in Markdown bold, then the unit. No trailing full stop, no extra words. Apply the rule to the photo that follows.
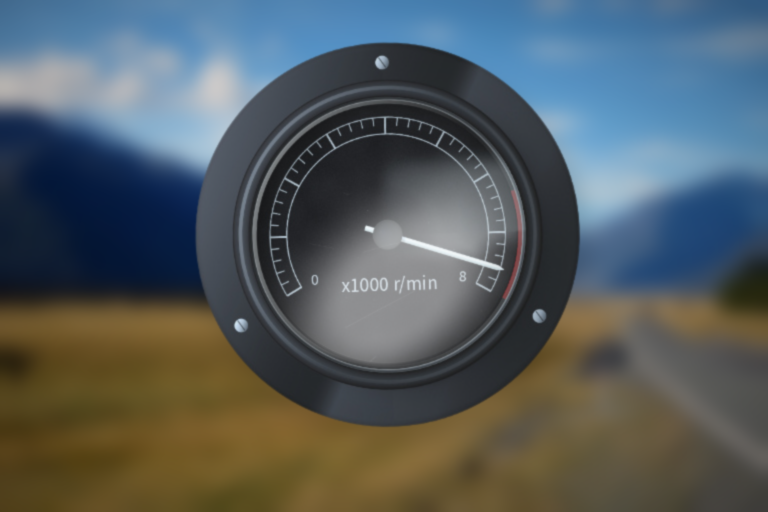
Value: **7600** rpm
